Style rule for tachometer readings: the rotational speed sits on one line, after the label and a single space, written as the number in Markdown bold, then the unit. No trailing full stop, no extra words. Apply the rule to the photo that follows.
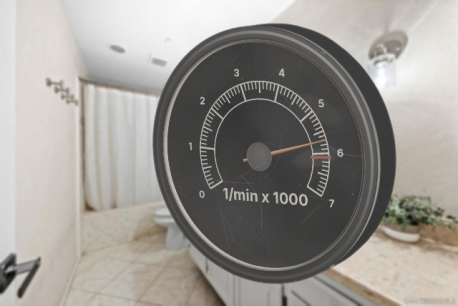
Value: **5700** rpm
